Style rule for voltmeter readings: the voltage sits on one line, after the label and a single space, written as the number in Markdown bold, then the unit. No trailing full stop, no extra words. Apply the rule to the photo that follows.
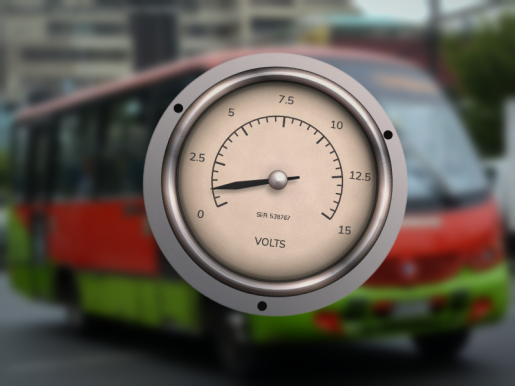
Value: **1** V
